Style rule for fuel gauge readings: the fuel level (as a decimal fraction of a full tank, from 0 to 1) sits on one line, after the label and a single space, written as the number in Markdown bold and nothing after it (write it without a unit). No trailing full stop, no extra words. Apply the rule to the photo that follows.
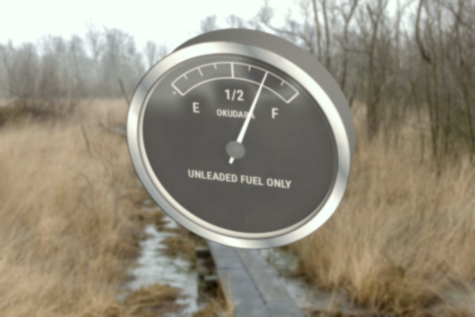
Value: **0.75**
